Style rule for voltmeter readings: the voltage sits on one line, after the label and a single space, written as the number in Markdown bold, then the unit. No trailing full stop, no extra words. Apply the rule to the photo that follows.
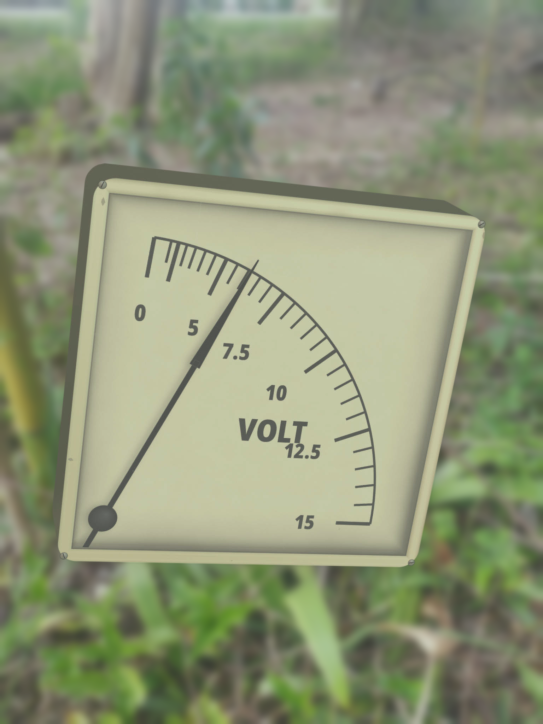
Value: **6** V
